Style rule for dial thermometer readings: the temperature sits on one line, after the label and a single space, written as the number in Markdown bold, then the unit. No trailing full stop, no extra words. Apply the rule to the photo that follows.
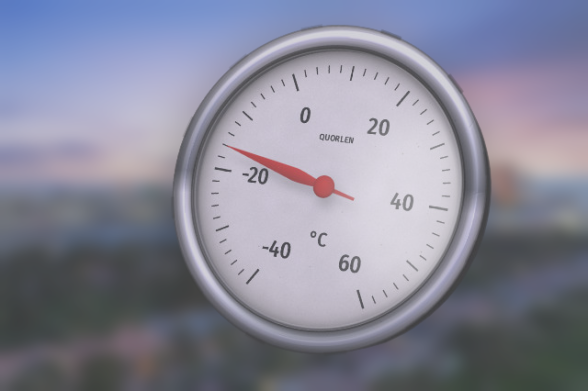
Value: **-16** °C
